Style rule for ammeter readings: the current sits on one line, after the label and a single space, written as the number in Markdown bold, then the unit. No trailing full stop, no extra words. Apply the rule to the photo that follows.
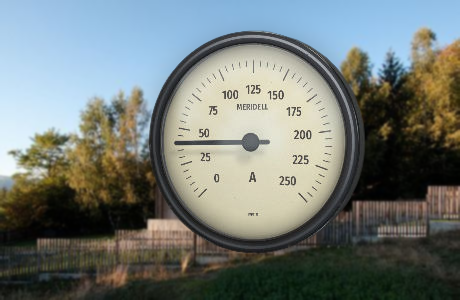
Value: **40** A
